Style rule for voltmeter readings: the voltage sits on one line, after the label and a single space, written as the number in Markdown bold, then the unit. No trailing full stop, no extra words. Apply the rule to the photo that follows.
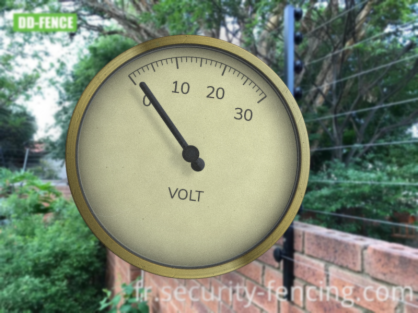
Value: **1** V
